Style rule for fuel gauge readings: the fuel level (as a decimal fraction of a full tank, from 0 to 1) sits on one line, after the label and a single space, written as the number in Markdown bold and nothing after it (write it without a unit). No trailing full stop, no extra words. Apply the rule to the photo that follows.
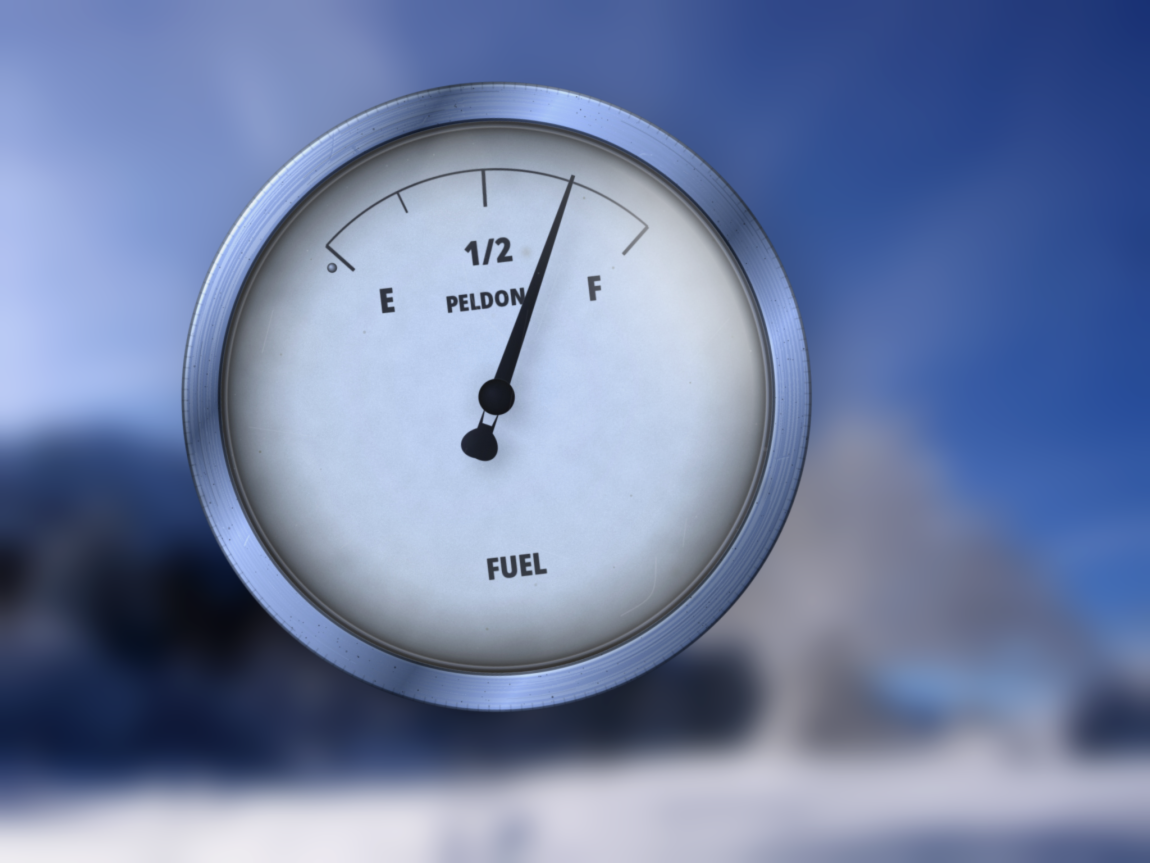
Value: **0.75**
